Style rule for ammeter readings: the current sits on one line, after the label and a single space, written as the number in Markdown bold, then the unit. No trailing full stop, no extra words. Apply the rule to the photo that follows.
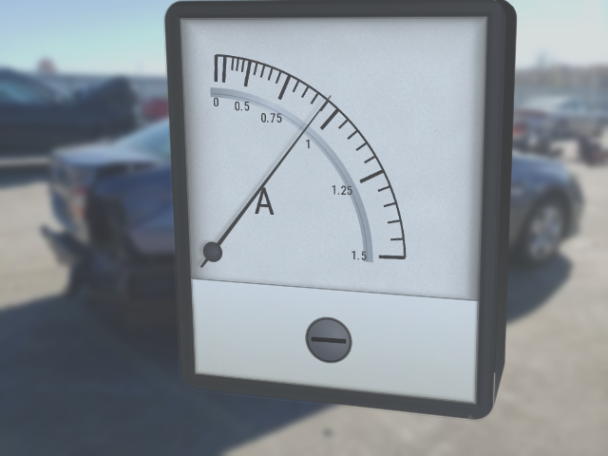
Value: **0.95** A
